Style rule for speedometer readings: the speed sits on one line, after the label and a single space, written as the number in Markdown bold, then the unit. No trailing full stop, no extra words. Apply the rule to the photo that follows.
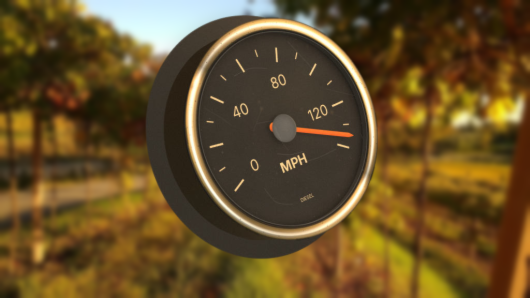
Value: **135** mph
